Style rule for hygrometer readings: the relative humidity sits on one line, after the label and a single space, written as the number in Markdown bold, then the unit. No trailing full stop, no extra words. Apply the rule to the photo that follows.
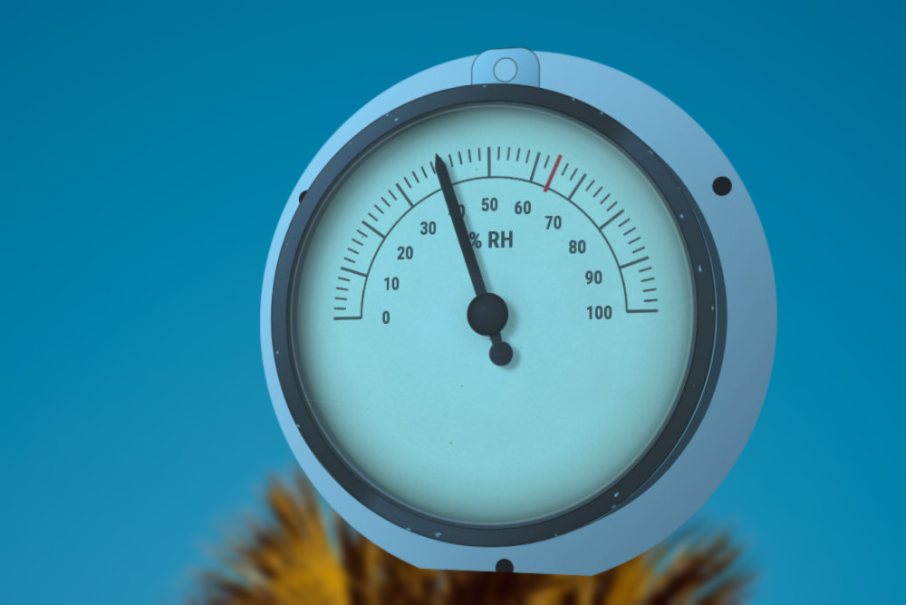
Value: **40** %
